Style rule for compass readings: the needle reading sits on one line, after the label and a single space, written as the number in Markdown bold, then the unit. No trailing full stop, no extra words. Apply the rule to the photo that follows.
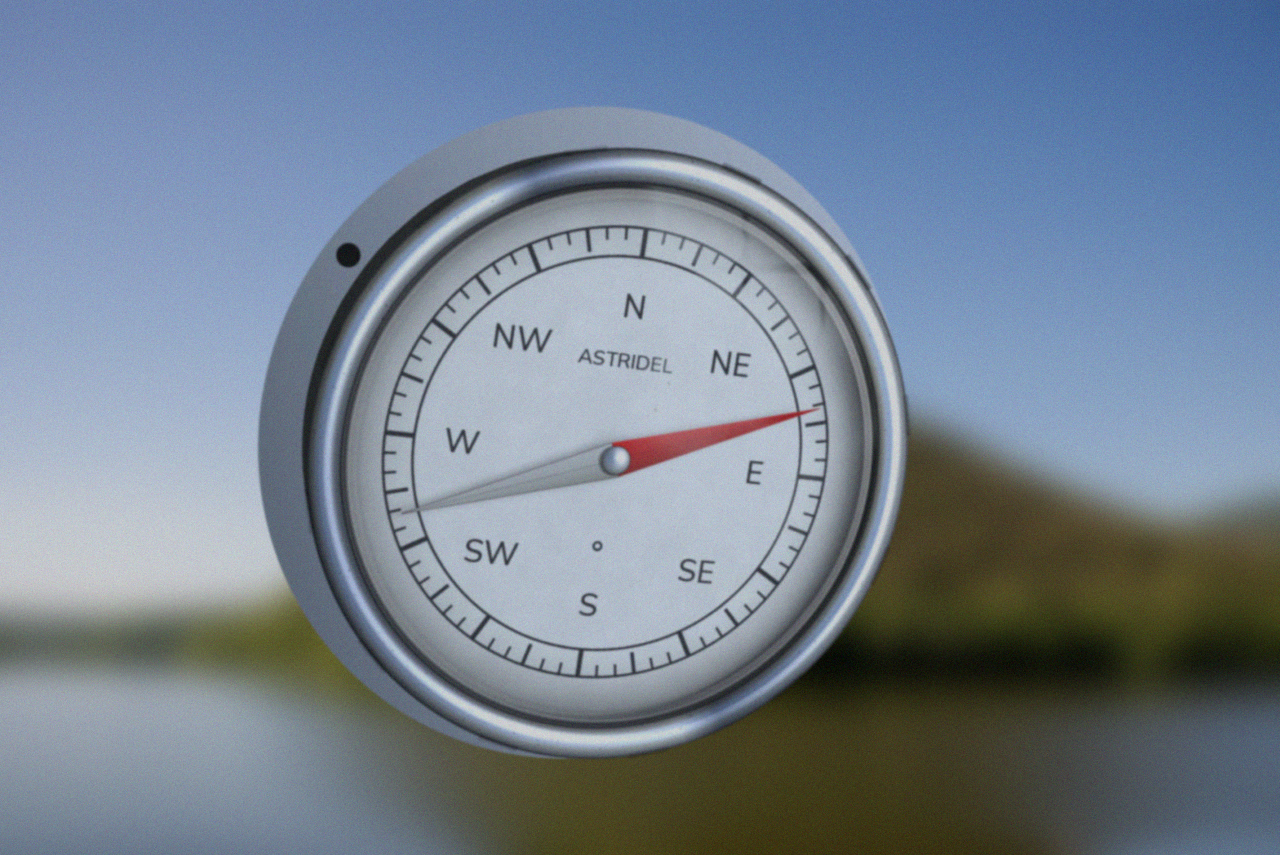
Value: **70** °
